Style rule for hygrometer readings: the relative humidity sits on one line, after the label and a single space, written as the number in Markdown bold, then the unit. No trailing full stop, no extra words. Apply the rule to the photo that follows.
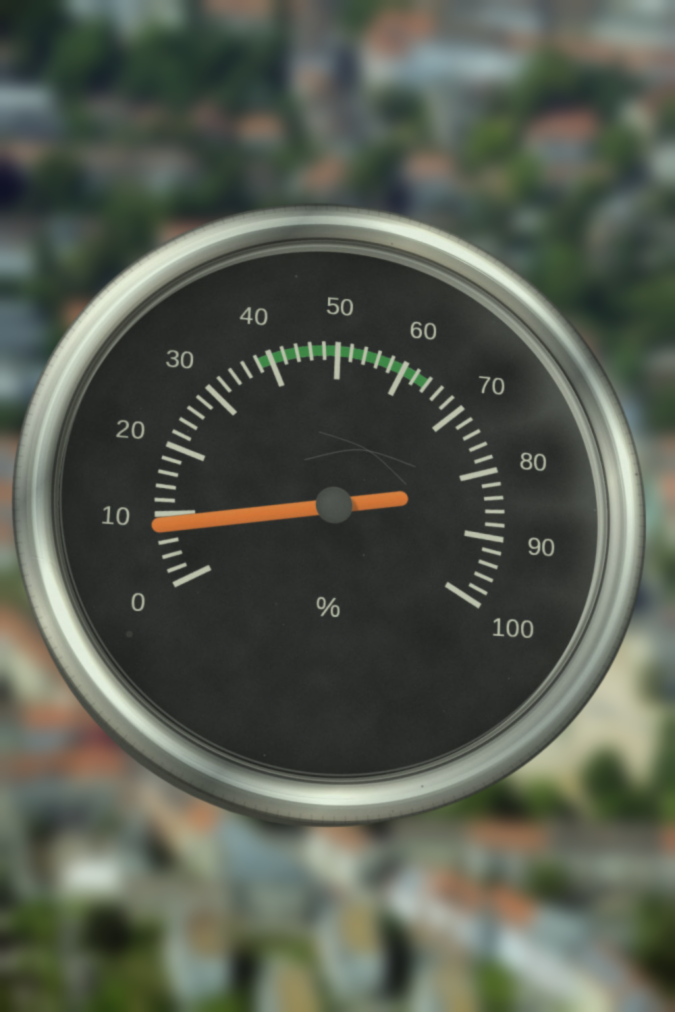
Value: **8** %
